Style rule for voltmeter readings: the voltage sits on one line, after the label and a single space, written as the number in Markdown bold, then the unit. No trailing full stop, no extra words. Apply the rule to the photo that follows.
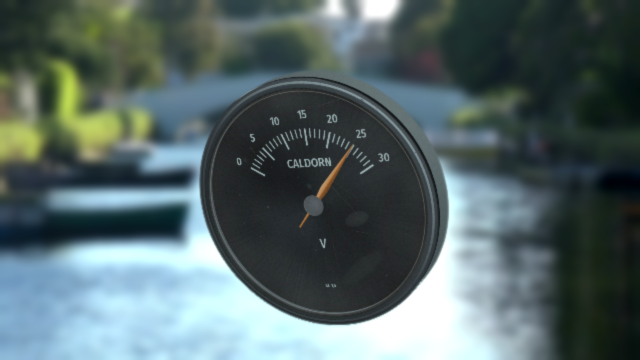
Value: **25** V
